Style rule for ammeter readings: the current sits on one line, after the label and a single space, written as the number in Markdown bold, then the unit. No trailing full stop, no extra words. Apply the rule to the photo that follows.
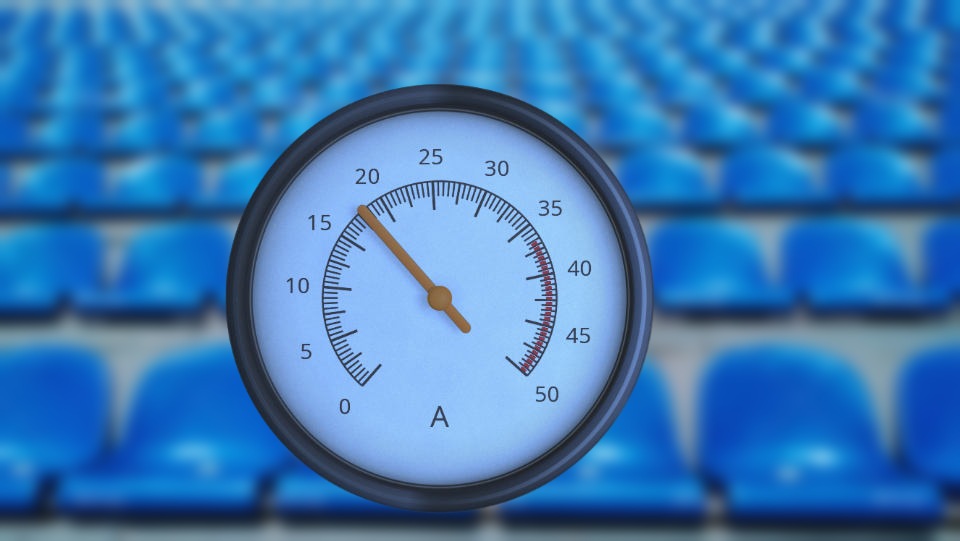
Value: **18** A
